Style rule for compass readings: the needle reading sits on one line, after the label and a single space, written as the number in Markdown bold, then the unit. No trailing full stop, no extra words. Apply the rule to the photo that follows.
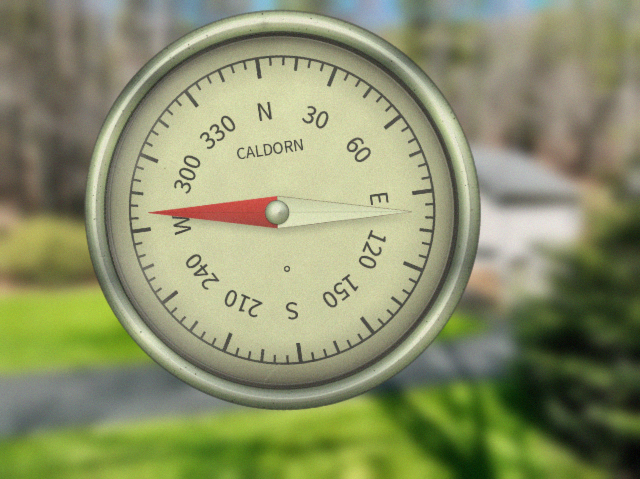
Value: **277.5** °
